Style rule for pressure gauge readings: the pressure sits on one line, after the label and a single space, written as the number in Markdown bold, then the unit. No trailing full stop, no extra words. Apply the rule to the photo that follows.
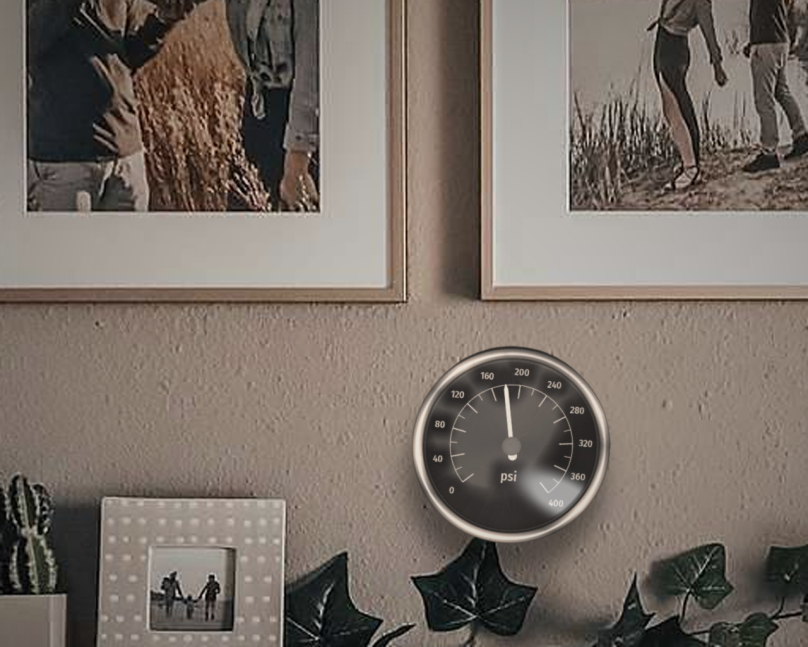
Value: **180** psi
